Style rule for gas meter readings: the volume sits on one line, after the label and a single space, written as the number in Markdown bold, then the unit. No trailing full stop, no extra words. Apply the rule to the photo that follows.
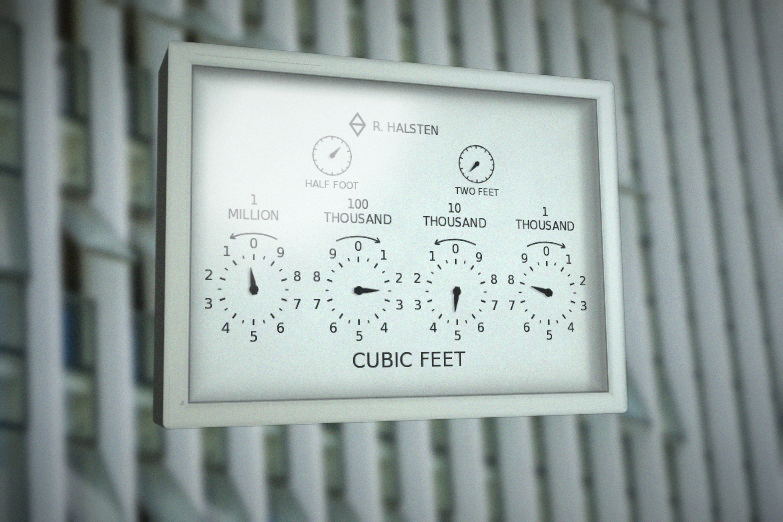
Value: **24800** ft³
